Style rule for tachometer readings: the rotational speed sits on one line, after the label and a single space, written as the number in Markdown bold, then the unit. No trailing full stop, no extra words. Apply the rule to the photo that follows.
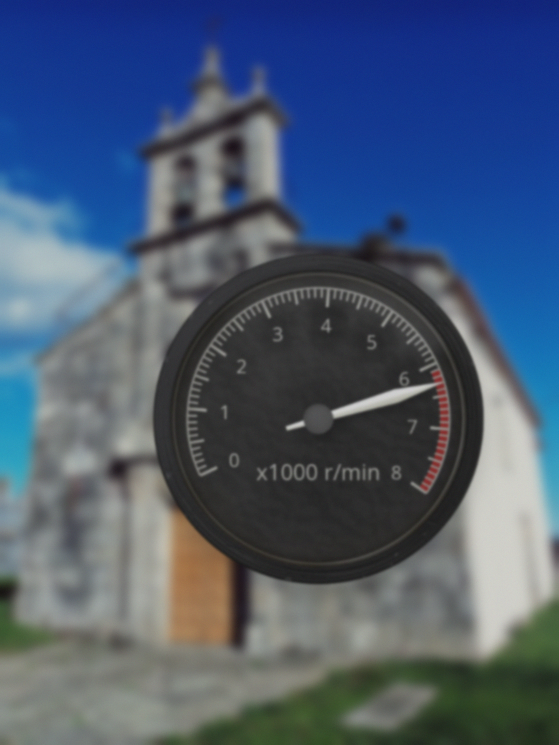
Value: **6300** rpm
